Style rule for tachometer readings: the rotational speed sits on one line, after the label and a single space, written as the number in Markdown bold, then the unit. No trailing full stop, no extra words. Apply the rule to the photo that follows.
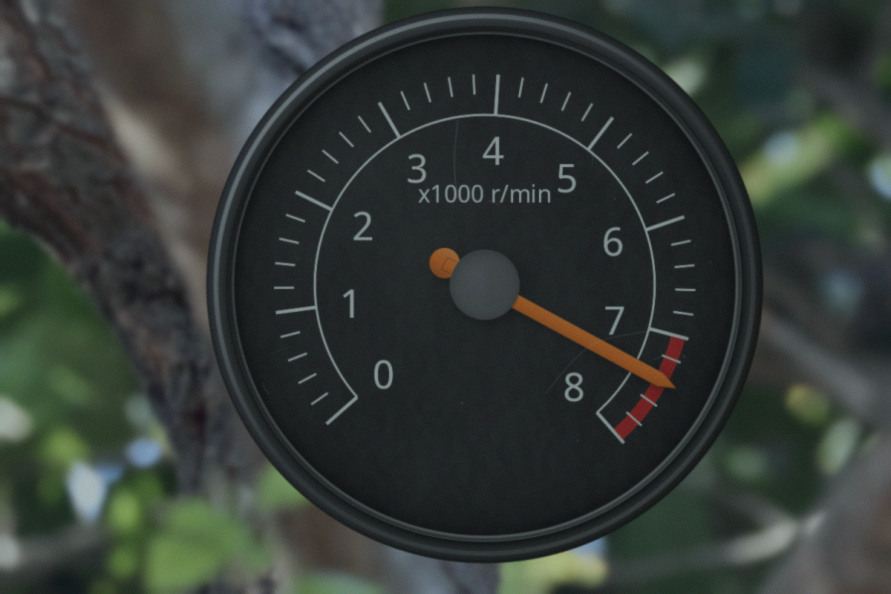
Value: **7400** rpm
